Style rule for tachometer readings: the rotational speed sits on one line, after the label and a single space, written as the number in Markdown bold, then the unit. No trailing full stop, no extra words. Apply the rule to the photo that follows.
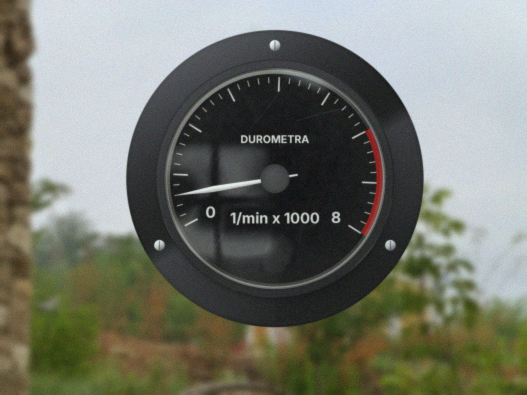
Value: **600** rpm
